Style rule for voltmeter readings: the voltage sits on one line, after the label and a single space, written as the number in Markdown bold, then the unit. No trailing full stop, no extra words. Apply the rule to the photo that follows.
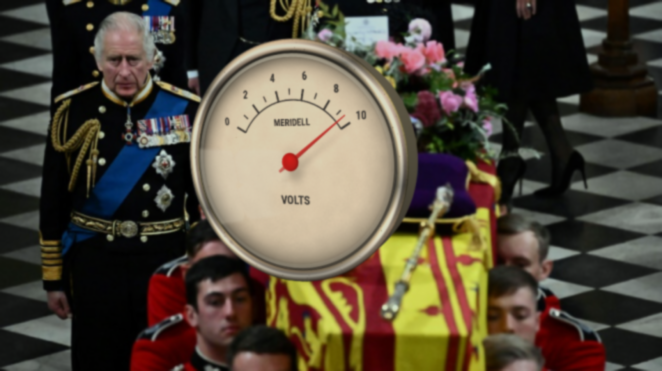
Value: **9.5** V
